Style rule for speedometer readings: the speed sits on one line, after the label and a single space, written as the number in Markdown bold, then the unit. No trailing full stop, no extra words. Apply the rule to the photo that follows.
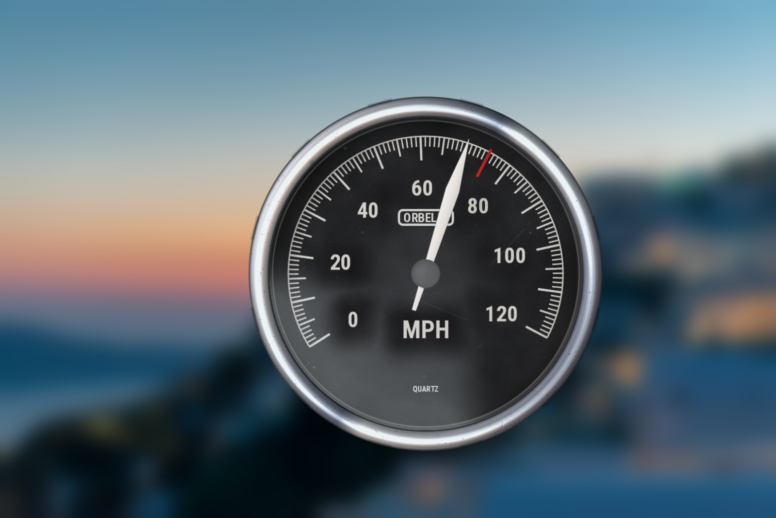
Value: **70** mph
